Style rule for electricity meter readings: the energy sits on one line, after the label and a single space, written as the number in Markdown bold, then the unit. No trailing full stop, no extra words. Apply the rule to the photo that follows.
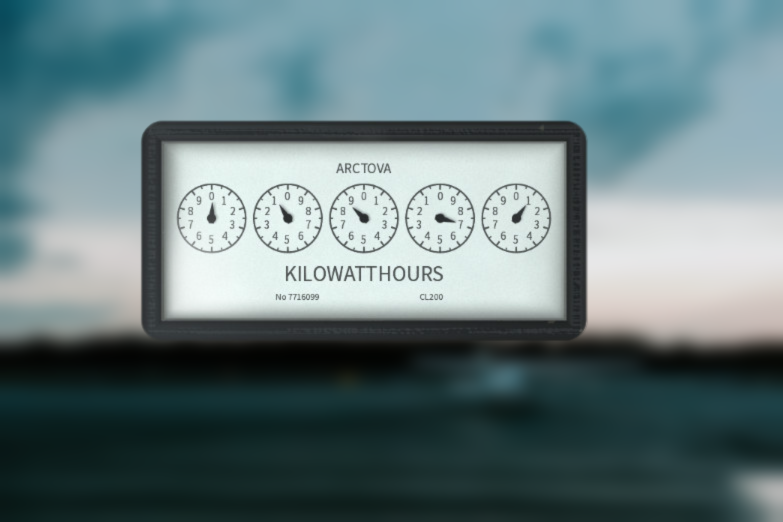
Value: **871** kWh
